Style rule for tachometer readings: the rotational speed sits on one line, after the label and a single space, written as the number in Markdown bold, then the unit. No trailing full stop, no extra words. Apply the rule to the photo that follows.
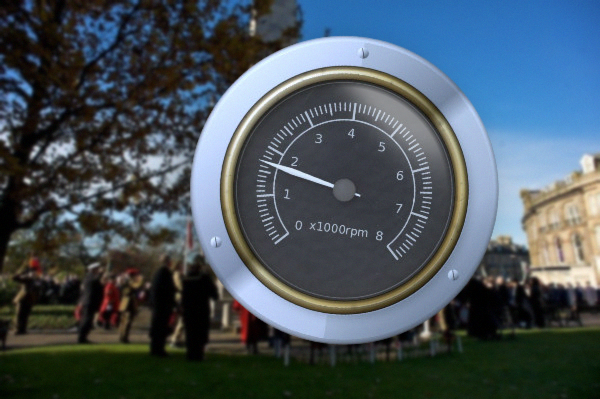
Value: **1700** rpm
